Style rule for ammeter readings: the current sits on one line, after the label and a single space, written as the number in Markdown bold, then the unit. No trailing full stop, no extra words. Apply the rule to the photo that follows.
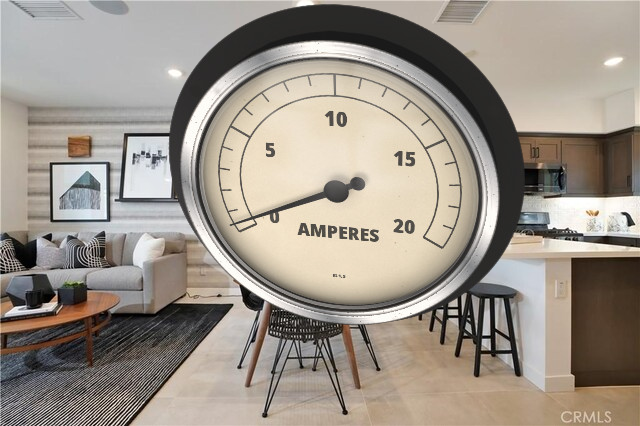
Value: **0.5** A
